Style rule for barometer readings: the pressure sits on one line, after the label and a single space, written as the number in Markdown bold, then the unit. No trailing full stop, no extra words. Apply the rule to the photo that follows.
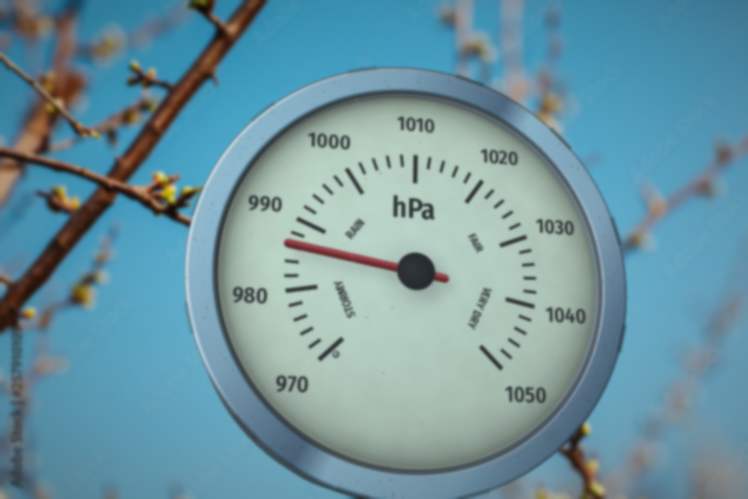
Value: **986** hPa
